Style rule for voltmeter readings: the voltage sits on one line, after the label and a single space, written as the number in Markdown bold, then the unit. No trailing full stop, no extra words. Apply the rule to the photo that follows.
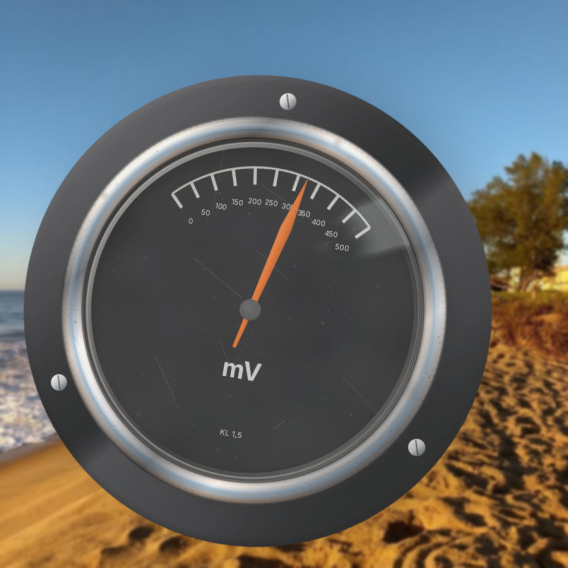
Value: **325** mV
